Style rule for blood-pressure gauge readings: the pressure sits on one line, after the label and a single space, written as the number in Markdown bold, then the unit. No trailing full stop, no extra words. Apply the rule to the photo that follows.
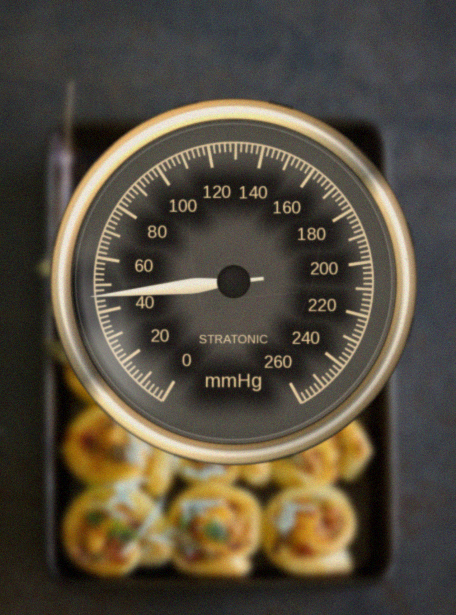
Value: **46** mmHg
